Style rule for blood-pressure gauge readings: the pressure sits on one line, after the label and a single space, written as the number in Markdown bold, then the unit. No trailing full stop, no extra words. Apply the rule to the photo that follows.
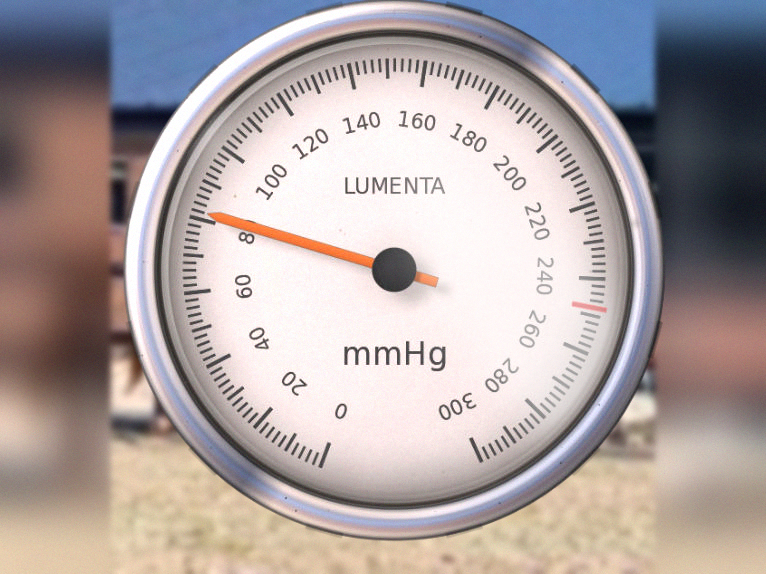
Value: **82** mmHg
